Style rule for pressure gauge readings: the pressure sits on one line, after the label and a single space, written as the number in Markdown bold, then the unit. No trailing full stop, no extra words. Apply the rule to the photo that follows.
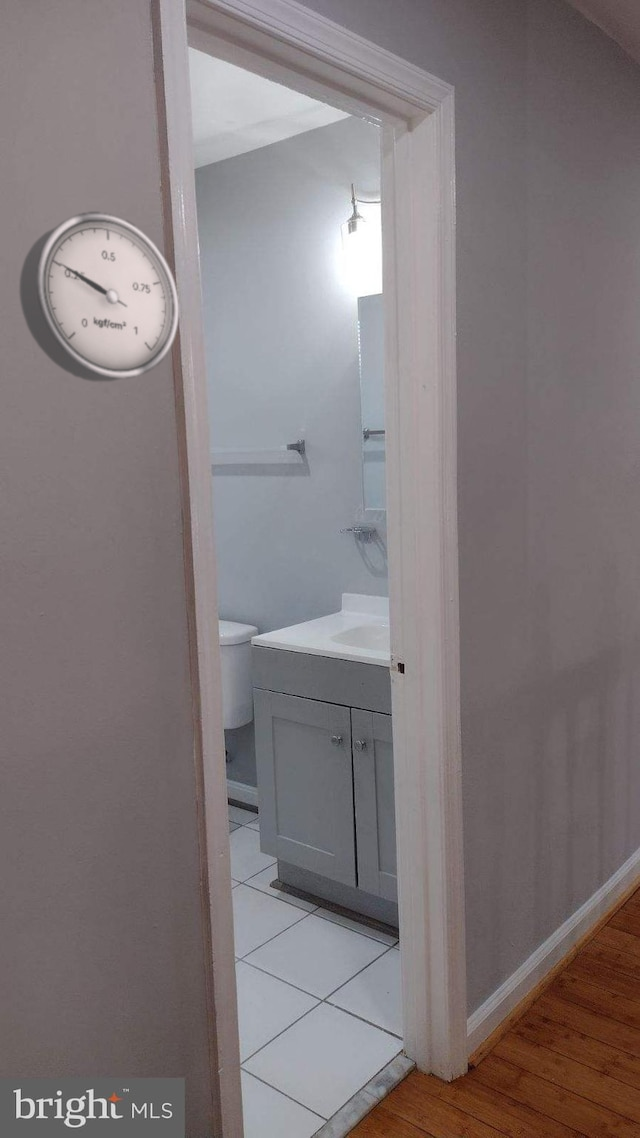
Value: **0.25** kg/cm²
